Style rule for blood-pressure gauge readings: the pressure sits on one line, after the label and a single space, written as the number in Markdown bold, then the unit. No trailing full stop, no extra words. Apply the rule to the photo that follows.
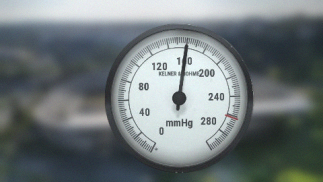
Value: **160** mmHg
